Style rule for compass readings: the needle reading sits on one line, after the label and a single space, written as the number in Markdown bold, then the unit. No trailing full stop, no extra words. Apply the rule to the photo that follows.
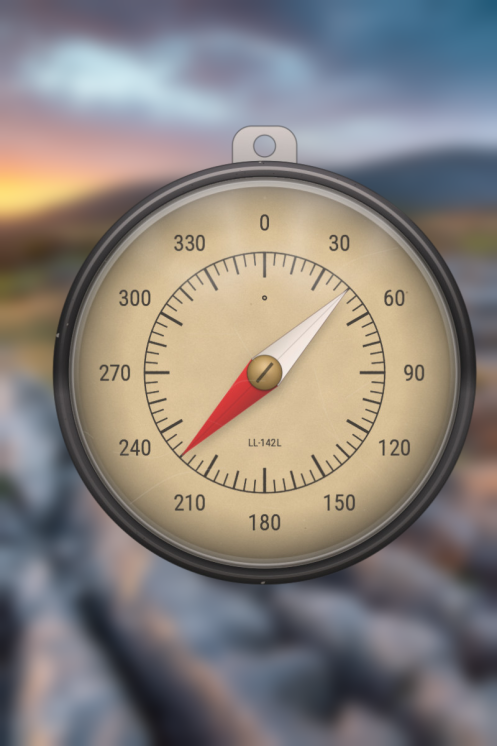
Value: **225** °
